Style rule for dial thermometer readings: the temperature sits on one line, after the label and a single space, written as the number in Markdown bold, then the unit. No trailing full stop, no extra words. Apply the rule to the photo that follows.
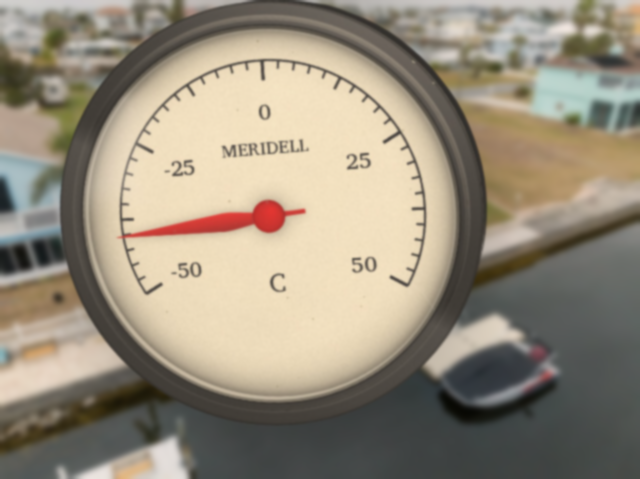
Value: **-40** °C
